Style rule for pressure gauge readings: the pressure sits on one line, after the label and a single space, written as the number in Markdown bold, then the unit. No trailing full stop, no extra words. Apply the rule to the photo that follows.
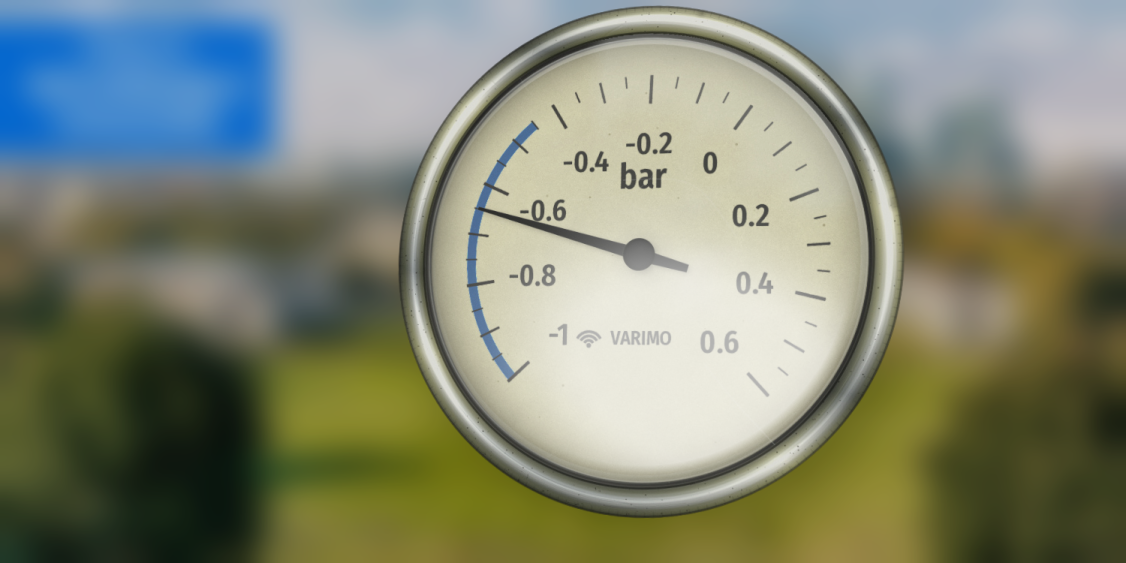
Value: **-0.65** bar
